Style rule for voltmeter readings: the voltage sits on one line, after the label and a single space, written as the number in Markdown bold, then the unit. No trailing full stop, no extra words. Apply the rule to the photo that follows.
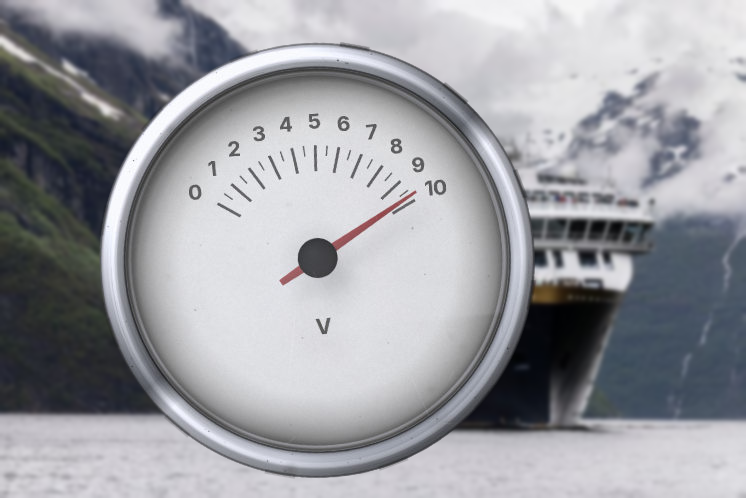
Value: **9.75** V
